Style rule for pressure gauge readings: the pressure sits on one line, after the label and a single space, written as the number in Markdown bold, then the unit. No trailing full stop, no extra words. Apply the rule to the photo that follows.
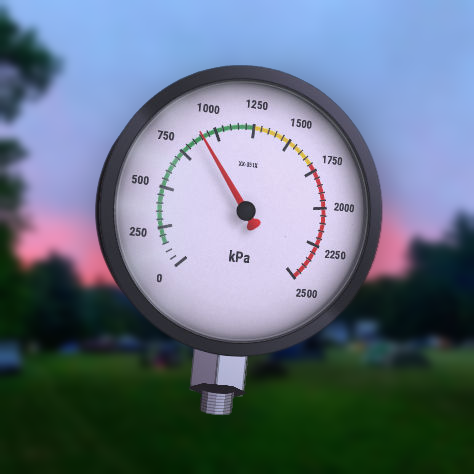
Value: **900** kPa
